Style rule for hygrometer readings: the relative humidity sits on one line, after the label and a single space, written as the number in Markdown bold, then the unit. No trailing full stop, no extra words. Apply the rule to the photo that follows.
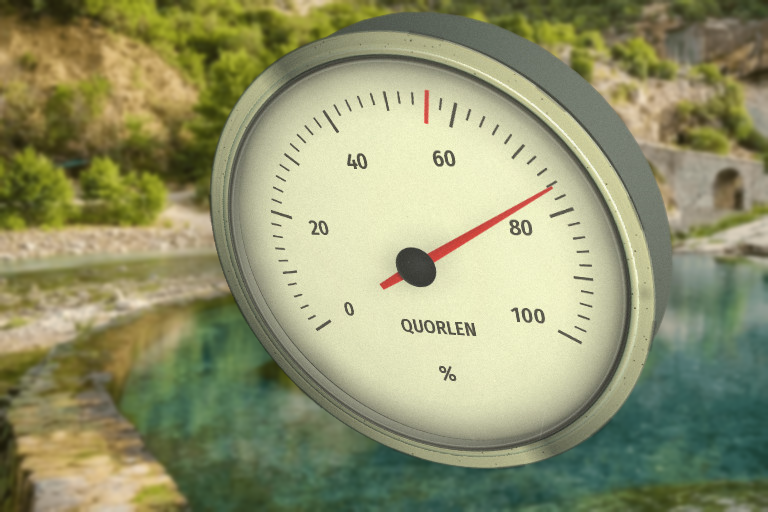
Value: **76** %
